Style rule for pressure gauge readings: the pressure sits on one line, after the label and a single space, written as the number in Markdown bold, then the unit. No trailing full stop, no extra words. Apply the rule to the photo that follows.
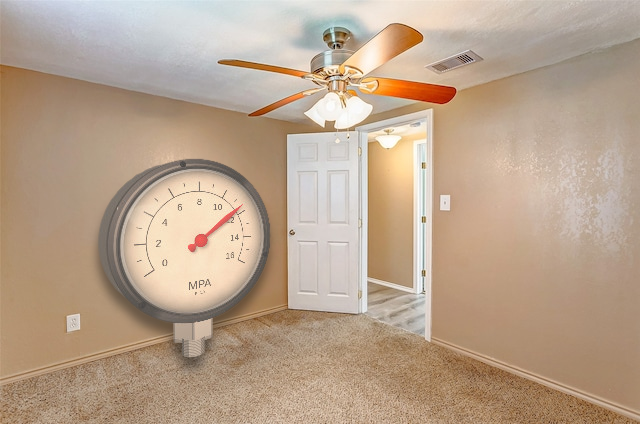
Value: **11.5** MPa
